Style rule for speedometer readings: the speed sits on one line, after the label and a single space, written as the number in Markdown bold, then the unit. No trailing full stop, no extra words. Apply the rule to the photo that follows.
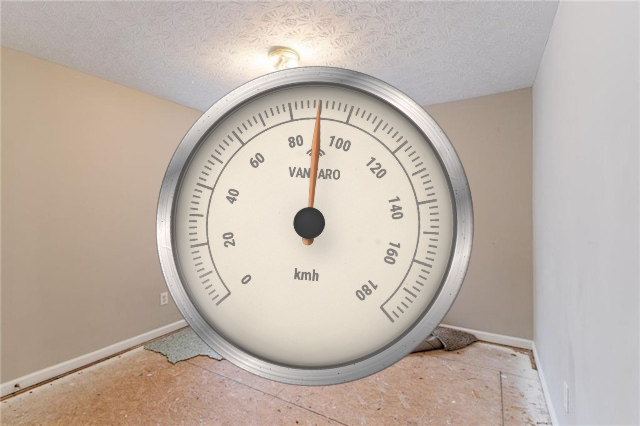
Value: **90** km/h
